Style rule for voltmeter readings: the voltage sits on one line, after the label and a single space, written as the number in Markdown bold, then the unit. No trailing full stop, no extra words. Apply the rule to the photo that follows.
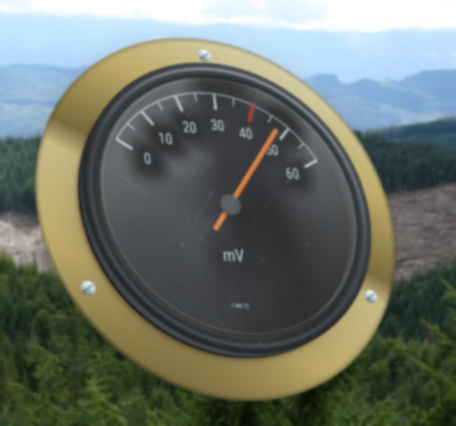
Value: **47.5** mV
